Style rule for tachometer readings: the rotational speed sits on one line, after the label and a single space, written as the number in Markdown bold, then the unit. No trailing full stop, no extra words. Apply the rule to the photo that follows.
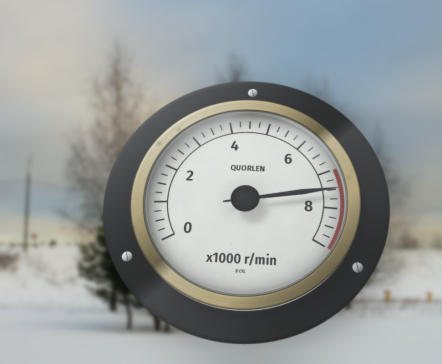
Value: **7500** rpm
